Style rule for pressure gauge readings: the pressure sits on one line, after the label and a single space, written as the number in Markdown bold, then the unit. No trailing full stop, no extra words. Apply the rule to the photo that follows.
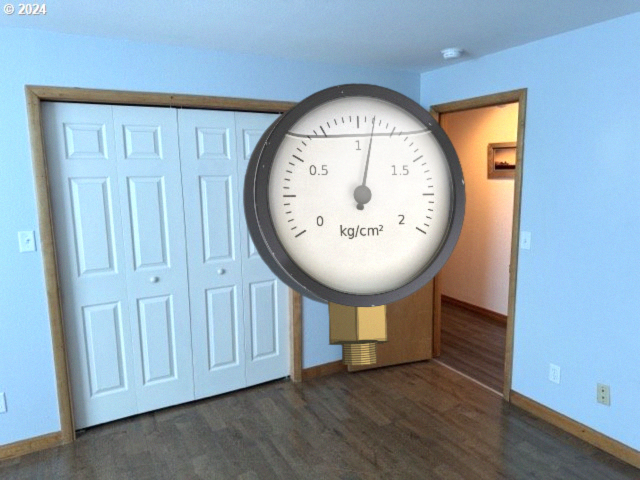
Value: **1.1** kg/cm²
